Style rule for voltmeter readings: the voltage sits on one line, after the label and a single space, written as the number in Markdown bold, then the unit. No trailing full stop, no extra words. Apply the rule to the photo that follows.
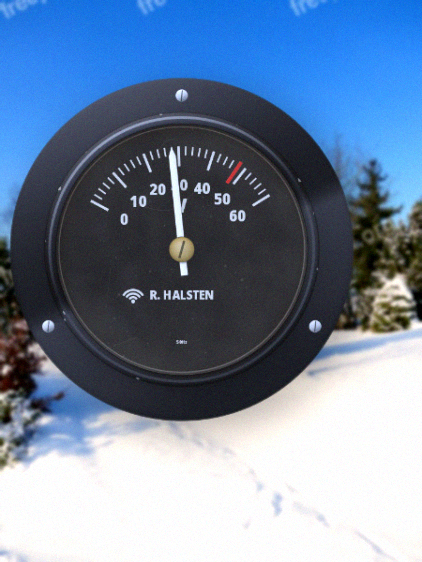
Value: **28** V
